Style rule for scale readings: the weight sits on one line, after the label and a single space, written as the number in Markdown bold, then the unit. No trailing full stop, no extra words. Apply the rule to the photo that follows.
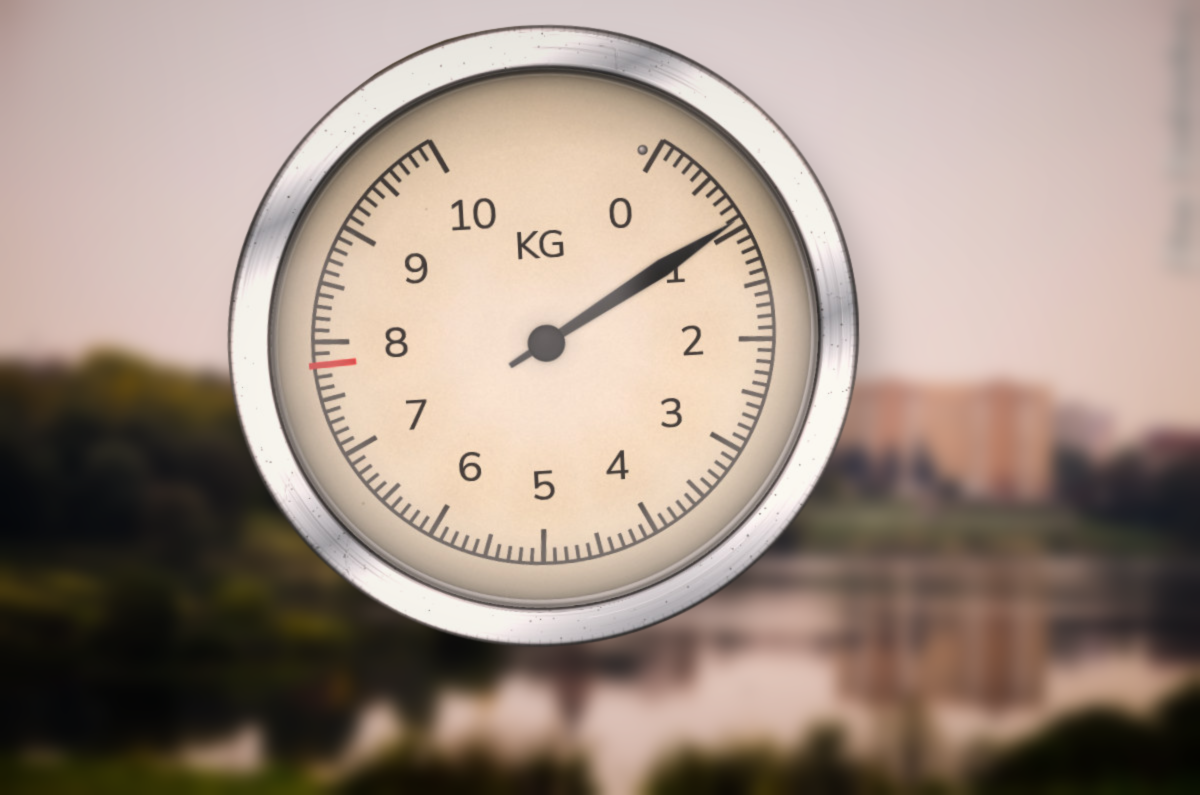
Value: **0.9** kg
